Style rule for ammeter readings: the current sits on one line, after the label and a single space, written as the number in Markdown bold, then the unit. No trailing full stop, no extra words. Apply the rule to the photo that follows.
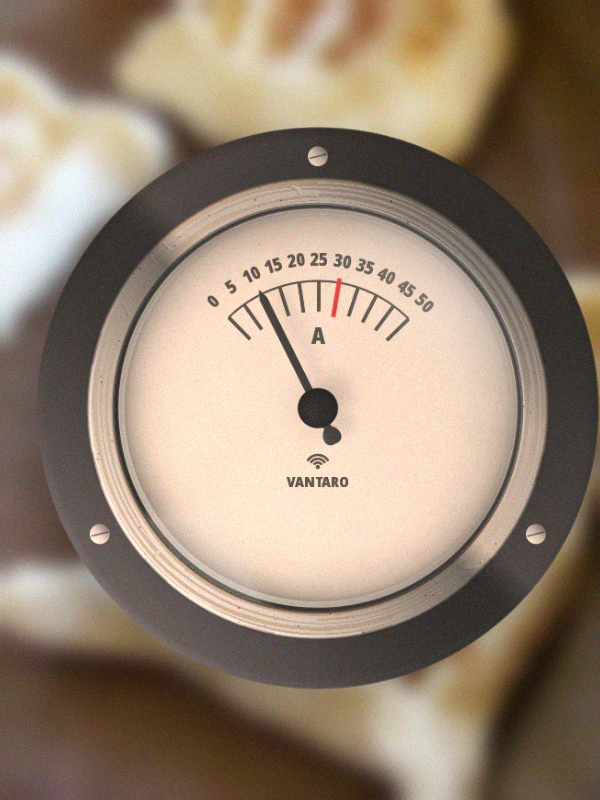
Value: **10** A
